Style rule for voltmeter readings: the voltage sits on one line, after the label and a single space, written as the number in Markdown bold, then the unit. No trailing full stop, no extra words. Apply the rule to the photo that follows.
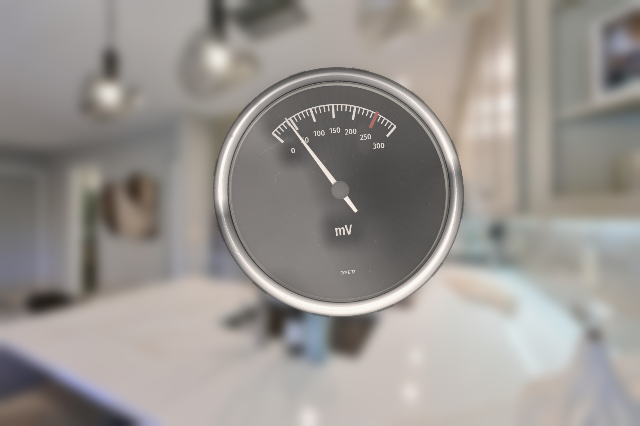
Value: **40** mV
